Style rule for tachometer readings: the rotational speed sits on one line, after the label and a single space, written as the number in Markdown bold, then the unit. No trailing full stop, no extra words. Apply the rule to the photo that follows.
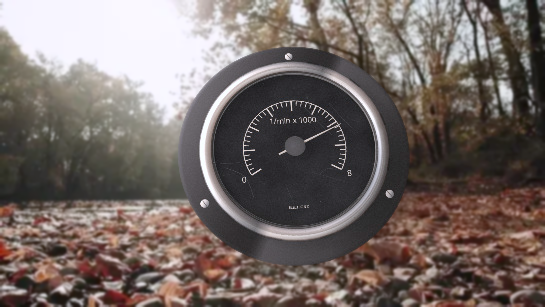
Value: **6200** rpm
